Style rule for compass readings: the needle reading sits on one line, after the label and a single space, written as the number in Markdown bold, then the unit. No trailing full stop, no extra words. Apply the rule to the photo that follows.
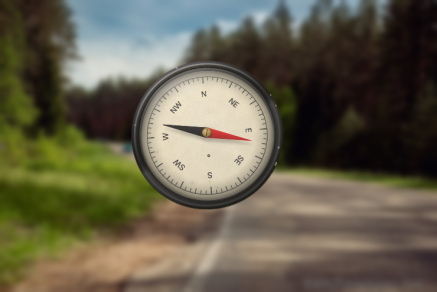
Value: **105** °
